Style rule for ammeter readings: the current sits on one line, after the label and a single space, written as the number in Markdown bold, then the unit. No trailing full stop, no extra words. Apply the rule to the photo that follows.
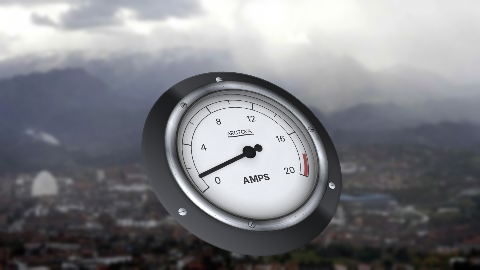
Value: **1** A
